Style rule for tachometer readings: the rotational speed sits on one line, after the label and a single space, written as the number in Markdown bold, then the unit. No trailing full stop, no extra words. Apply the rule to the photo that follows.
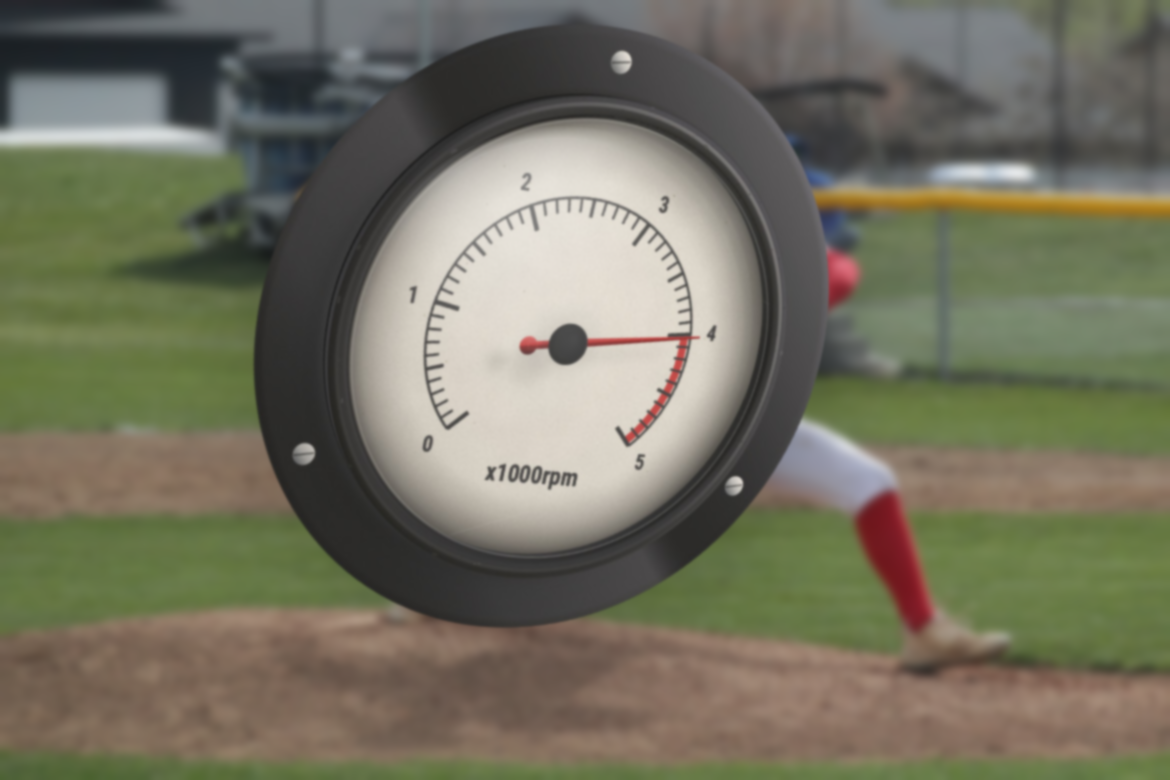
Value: **4000** rpm
